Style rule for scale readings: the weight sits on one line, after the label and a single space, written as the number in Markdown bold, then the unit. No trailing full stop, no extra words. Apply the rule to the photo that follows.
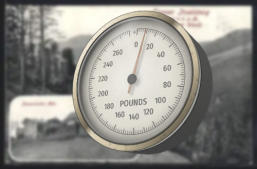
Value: **10** lb
